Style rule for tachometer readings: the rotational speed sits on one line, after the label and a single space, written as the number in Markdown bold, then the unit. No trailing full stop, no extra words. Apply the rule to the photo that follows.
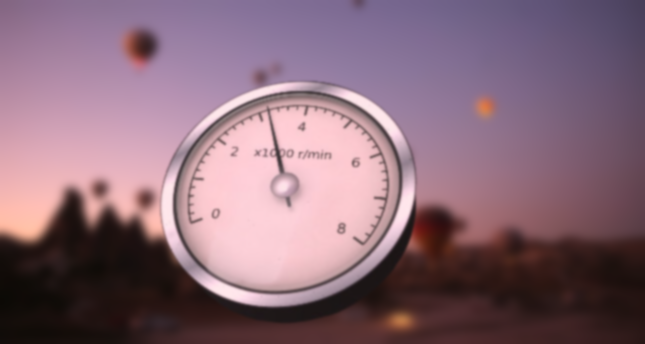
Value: **3200** rpm
